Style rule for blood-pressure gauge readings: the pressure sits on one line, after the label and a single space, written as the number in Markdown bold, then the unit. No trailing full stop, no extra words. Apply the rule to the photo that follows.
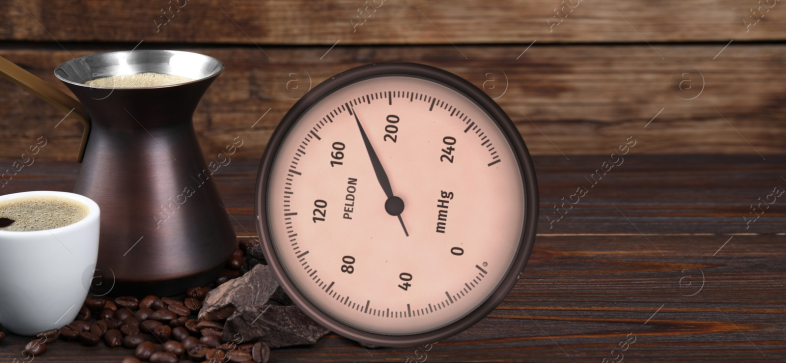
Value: **182** mmHg
